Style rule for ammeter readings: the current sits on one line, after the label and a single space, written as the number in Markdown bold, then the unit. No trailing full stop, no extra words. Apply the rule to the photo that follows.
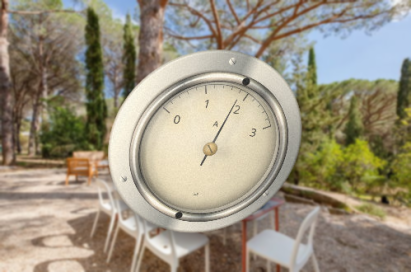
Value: **1.8** A
